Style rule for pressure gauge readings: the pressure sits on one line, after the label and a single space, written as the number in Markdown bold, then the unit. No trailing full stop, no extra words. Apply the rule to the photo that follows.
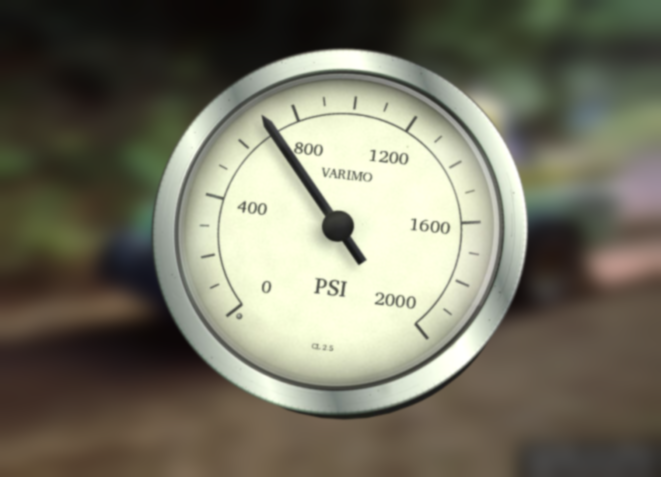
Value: **700** psi
